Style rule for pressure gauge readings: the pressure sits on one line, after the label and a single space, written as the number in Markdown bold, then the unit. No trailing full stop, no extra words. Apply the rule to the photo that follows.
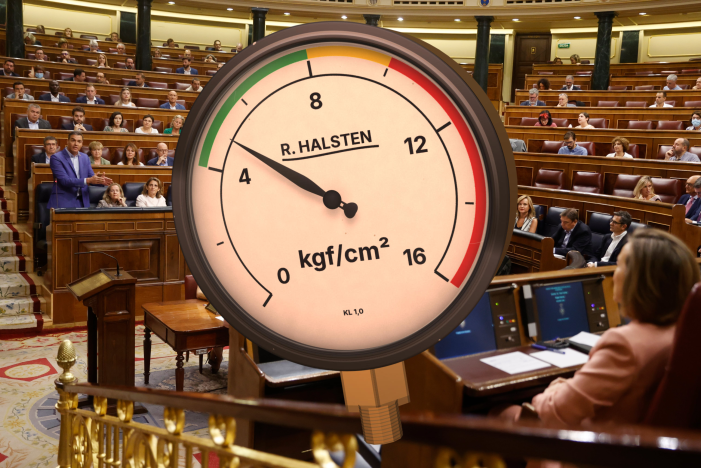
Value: **5** kg/cm²
